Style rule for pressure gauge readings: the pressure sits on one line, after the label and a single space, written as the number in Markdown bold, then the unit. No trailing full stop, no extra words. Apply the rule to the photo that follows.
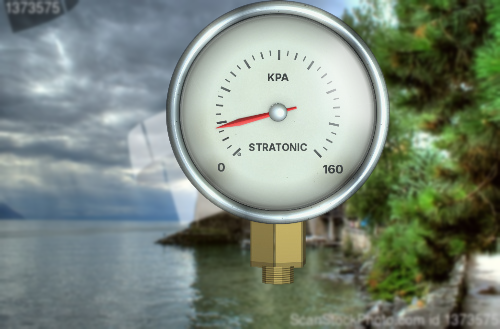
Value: **17.5** kPa
